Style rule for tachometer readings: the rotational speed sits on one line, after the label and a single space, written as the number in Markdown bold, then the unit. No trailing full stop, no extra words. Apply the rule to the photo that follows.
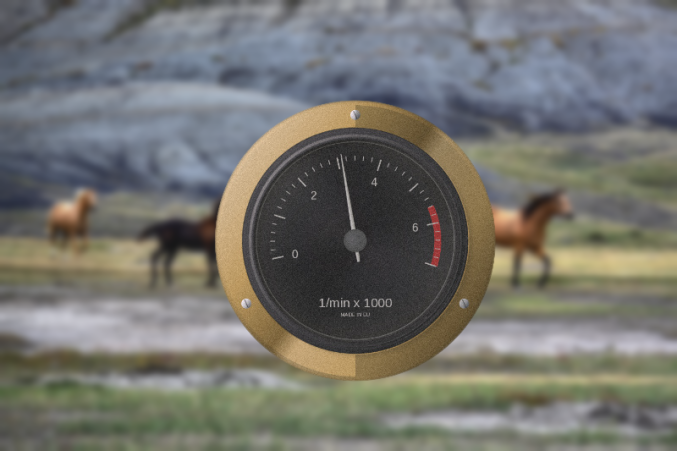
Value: **3100** rpm
